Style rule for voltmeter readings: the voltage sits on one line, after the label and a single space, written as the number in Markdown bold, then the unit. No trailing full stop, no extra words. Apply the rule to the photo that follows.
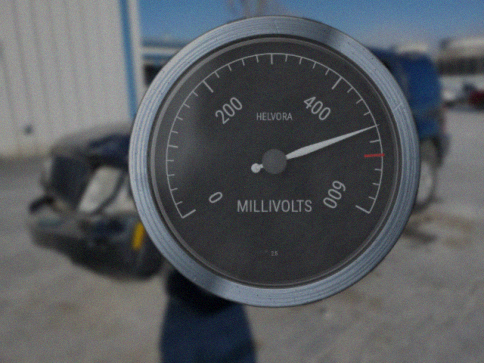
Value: **480** mV
